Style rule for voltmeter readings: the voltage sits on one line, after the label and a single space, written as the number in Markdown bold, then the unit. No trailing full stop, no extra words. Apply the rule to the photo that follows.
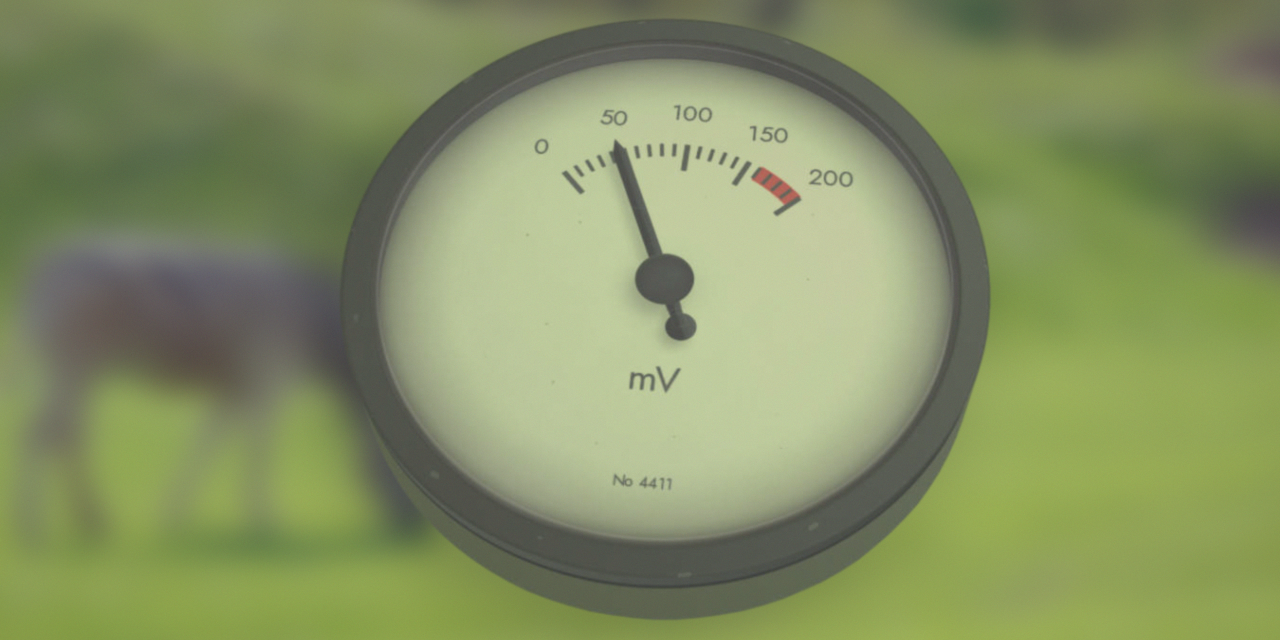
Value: **45** mV
